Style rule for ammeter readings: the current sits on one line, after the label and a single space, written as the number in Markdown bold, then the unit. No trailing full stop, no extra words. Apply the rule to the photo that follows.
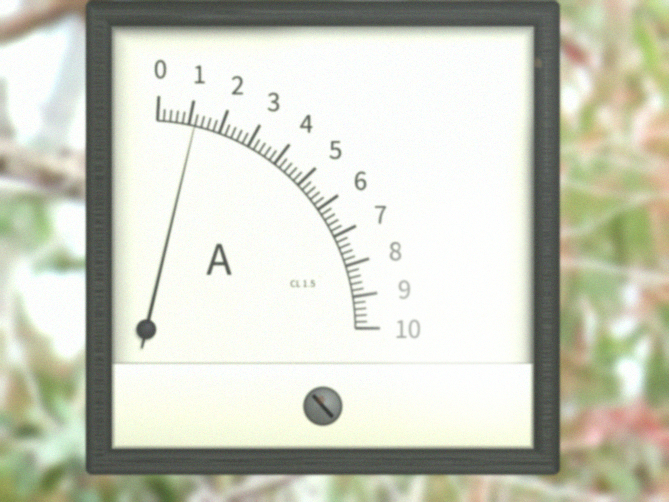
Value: **1.2** A
